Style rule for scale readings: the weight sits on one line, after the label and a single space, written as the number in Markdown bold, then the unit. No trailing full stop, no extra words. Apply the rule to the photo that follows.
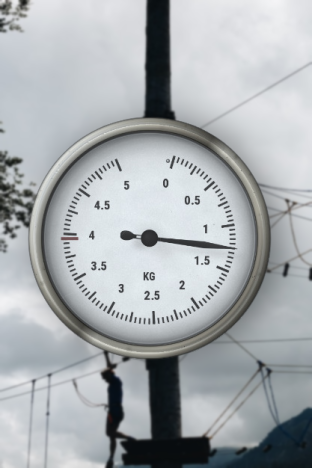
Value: **1.25** kg
